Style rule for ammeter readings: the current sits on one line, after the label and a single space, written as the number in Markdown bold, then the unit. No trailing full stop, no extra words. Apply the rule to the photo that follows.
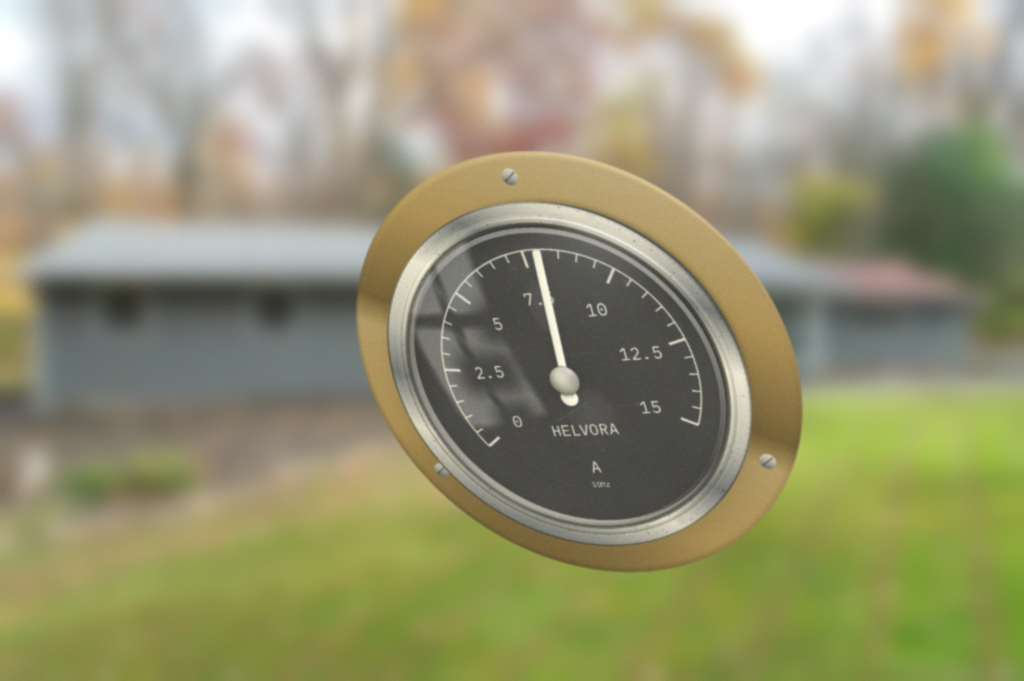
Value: **8** A
